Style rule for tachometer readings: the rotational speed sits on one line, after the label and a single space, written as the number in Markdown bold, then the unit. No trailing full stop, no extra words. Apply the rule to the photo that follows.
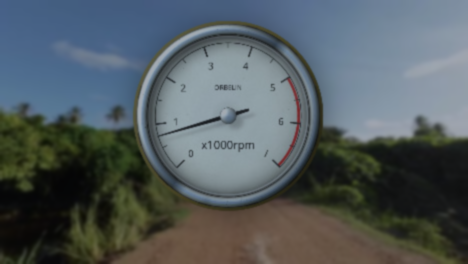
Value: **750** rpm
